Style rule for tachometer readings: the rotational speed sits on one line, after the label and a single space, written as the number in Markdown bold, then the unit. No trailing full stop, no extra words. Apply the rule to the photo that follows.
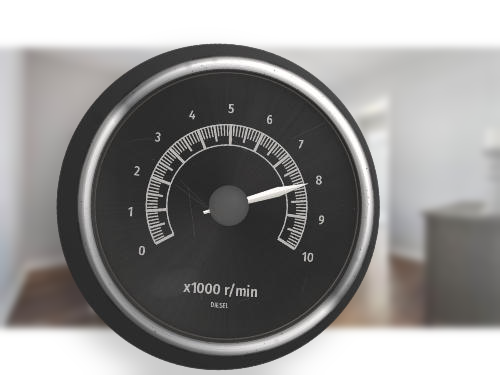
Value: **8000** rpm
